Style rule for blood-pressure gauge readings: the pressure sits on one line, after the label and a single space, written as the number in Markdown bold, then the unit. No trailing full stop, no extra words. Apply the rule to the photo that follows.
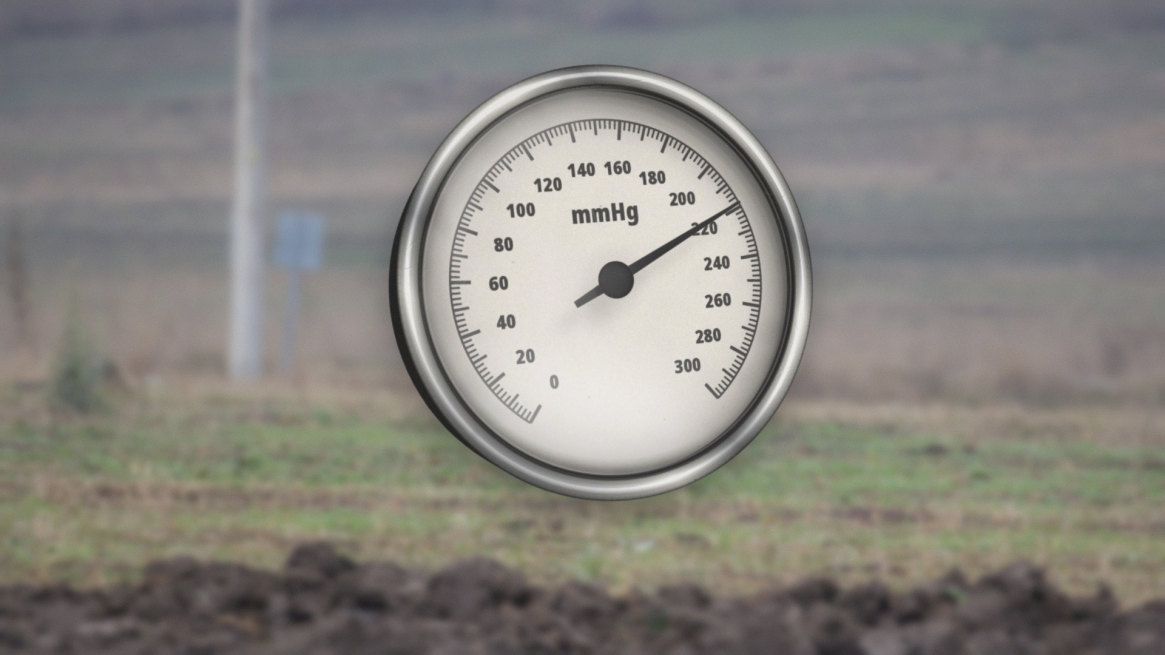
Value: **218** mmHg
